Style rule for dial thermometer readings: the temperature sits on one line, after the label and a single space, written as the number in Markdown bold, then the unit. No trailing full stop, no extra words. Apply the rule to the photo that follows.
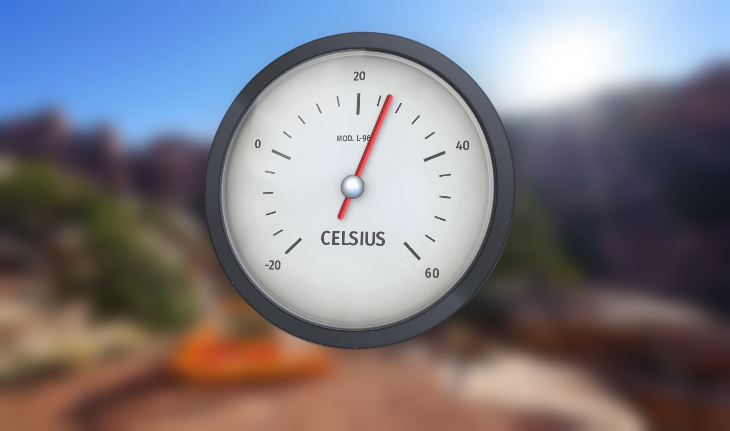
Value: **26** °C
